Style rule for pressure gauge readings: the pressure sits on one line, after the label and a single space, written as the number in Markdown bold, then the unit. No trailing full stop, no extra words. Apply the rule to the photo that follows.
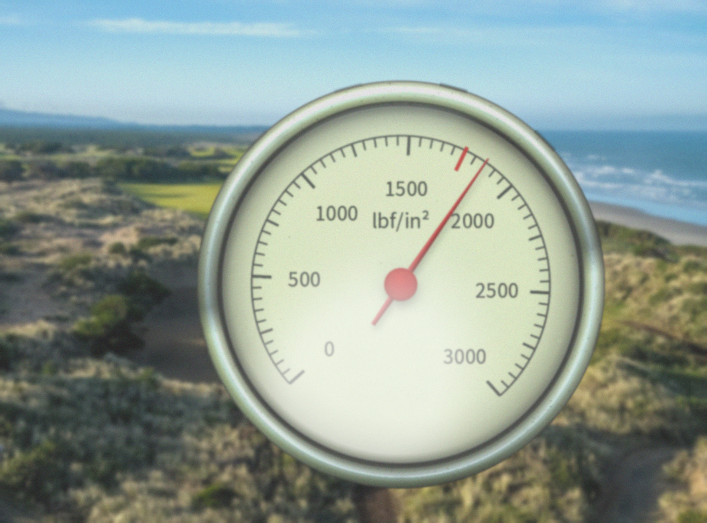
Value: **1850** psi
